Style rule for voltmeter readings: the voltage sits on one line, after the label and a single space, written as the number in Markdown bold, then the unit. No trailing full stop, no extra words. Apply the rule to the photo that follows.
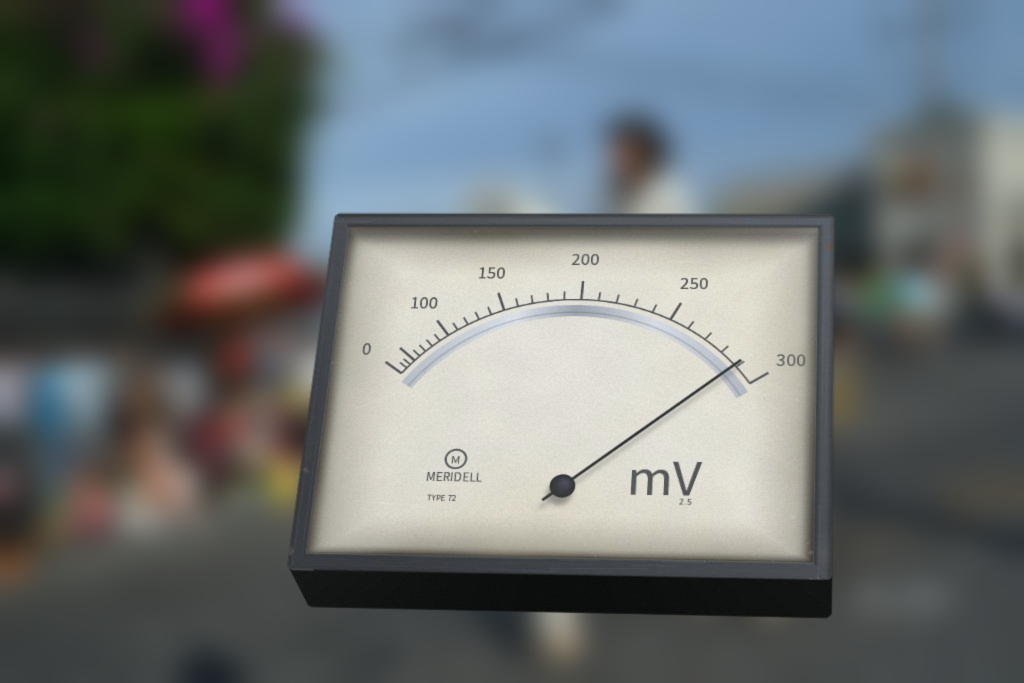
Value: **290** mV
